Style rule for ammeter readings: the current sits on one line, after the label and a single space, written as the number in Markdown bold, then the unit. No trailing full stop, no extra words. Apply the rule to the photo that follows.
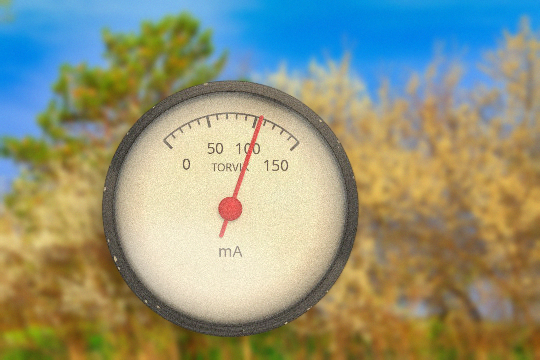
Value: **105** mA
